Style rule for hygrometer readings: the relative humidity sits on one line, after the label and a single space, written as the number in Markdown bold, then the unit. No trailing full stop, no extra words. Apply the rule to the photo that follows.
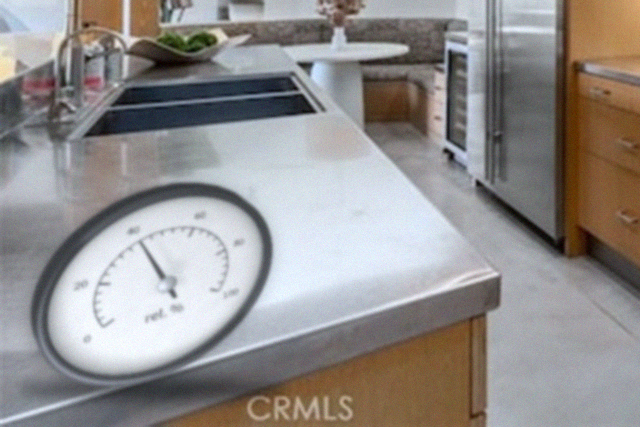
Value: **40** %
